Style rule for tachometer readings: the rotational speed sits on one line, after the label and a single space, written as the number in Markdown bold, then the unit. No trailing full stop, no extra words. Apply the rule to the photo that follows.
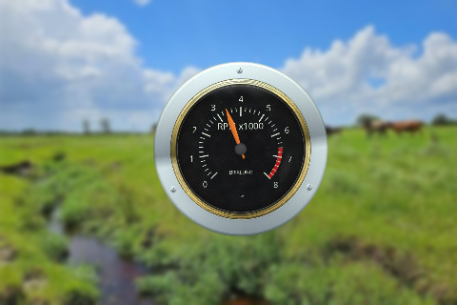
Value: **3400** rpm
